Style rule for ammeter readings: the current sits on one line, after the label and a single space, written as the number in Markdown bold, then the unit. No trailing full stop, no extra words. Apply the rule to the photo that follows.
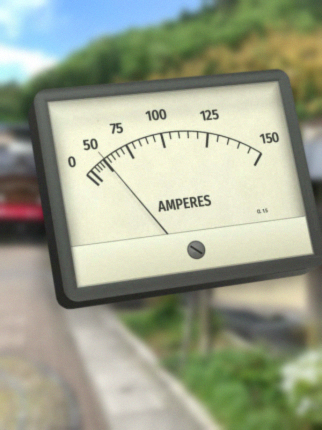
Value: **50** A
